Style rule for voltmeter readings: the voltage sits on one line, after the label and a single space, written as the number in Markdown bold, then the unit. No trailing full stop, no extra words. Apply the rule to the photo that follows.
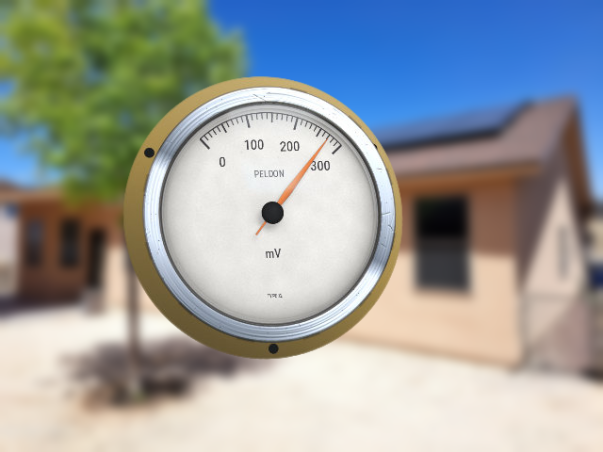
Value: **270** mV
